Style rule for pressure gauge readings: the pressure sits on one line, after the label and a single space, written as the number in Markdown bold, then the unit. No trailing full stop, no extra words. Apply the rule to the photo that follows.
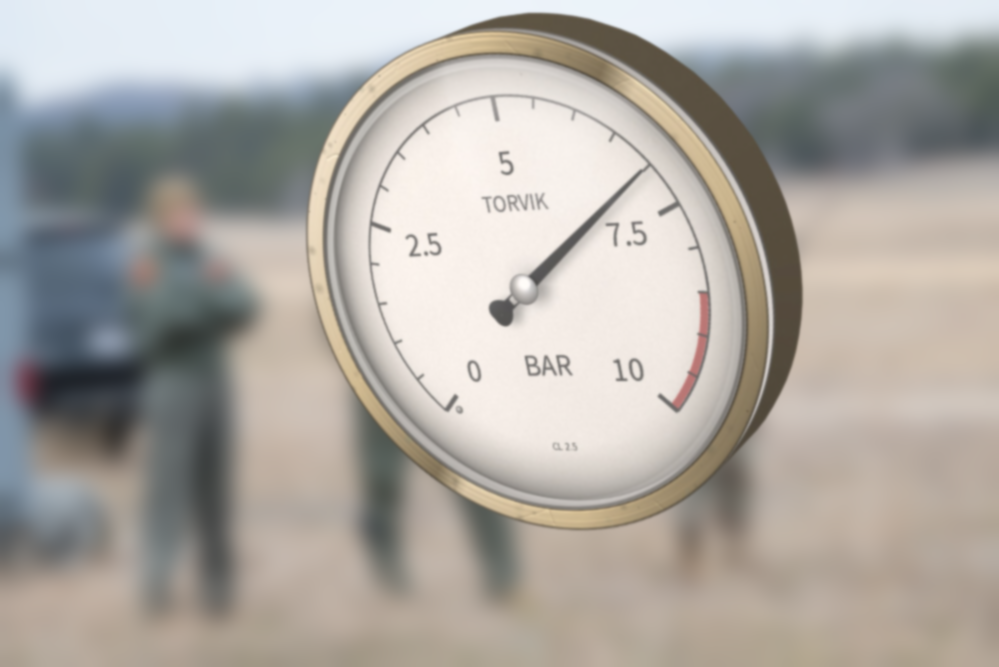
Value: **7** bar
